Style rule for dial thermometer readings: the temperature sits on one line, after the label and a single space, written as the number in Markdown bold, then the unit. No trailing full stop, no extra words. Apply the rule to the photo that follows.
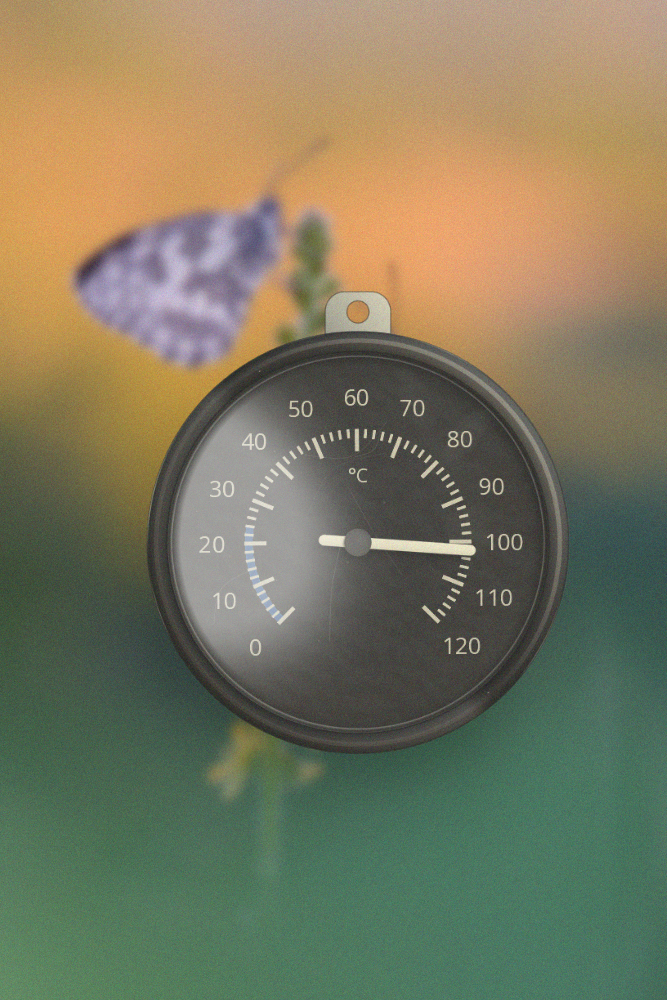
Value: **102** °C
